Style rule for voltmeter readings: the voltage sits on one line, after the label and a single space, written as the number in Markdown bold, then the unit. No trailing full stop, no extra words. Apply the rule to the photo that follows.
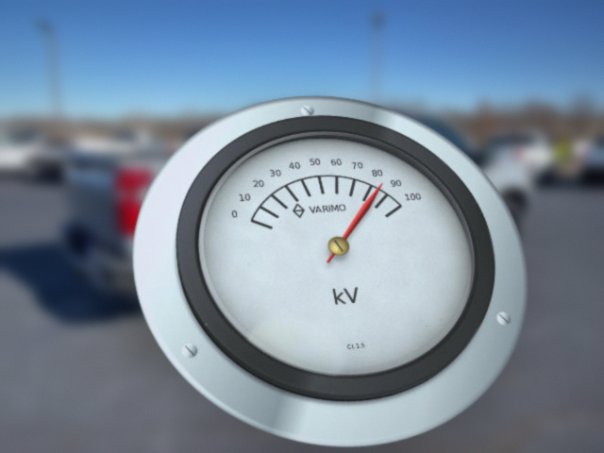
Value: **85** kV
